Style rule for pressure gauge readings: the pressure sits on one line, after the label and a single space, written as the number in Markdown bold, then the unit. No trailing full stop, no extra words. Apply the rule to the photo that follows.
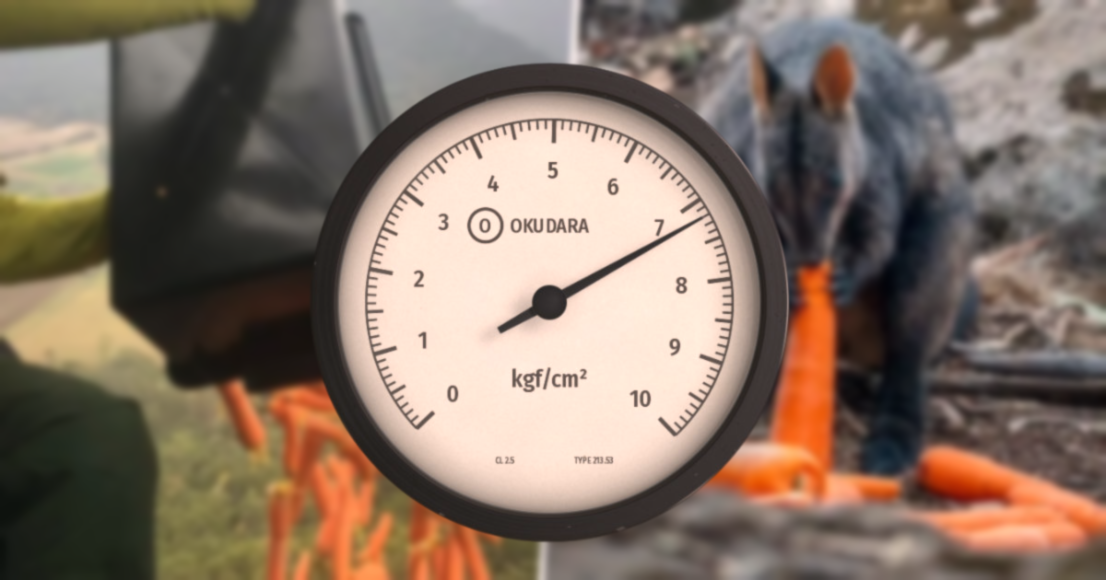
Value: **7.2** kg/cm²
